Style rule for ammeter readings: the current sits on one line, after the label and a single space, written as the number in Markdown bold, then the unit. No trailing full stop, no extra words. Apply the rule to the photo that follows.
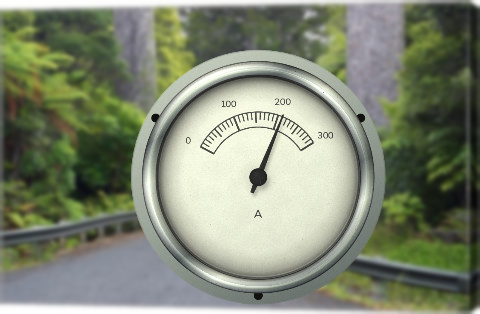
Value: **210** A
